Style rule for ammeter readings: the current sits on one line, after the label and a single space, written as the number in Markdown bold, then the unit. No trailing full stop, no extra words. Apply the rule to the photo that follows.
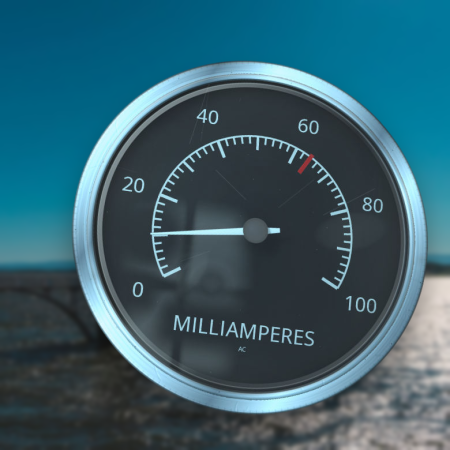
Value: **10** mA
